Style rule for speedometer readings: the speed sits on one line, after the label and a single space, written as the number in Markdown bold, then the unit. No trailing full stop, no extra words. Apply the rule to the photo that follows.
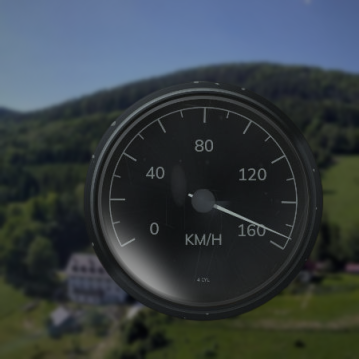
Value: **155** km/h
